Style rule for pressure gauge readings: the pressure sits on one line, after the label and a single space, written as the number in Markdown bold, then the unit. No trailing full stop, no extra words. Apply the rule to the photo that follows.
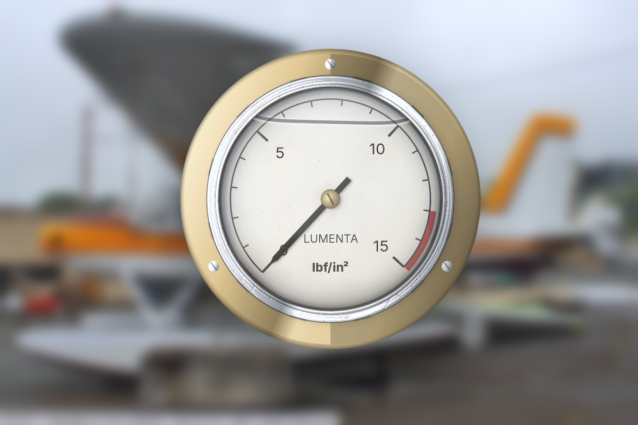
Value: **0** psi
